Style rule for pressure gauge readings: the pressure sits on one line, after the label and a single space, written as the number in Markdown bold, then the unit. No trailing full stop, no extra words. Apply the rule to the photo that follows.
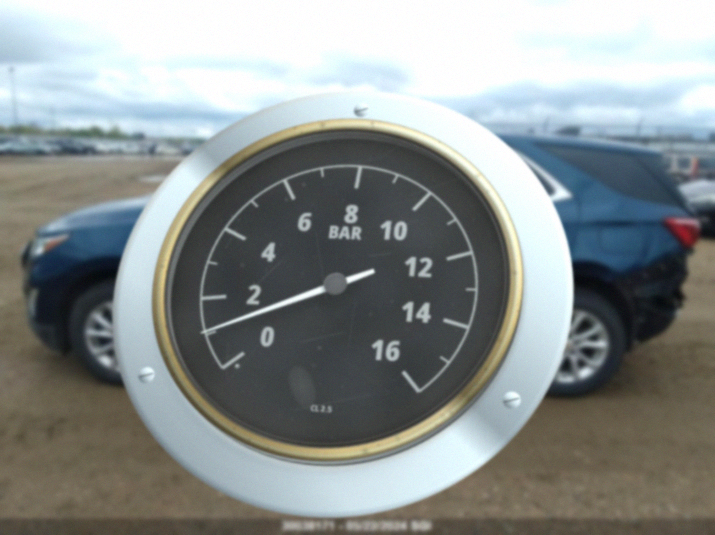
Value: **1** bar
